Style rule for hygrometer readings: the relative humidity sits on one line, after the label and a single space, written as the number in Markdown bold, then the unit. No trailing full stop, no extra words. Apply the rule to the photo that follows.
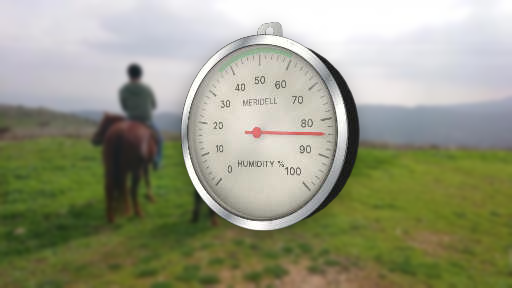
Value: **84** %
